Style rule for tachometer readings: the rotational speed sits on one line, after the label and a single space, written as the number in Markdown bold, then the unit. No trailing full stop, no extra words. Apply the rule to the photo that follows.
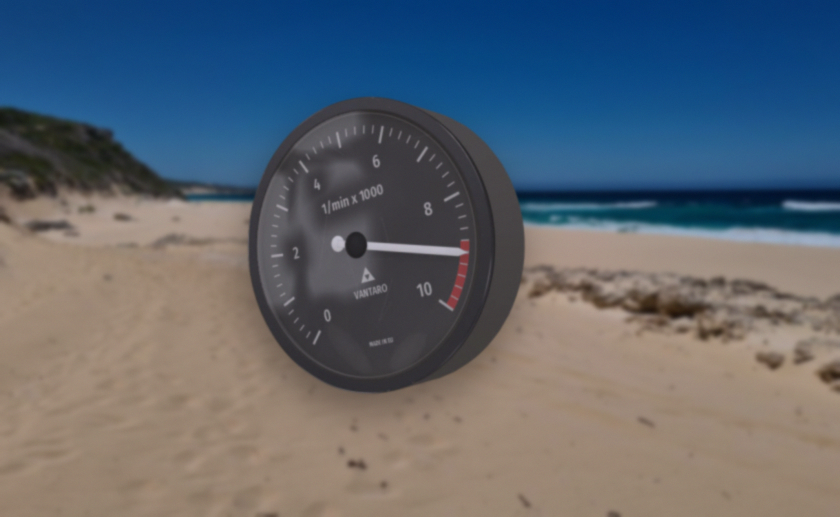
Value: **9000** rpm
